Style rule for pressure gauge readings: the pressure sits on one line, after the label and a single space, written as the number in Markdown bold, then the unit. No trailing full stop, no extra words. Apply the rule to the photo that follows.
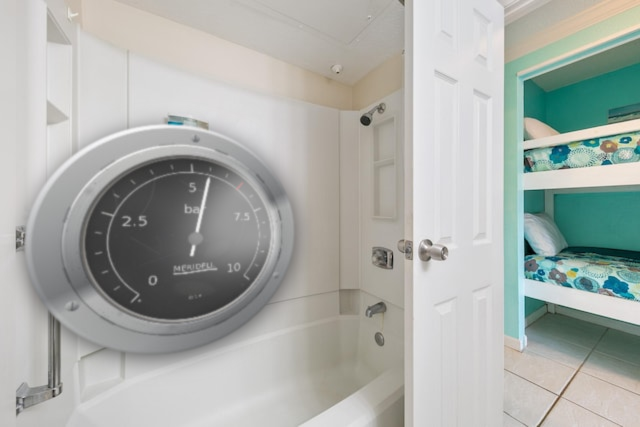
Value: **5.5** bar
